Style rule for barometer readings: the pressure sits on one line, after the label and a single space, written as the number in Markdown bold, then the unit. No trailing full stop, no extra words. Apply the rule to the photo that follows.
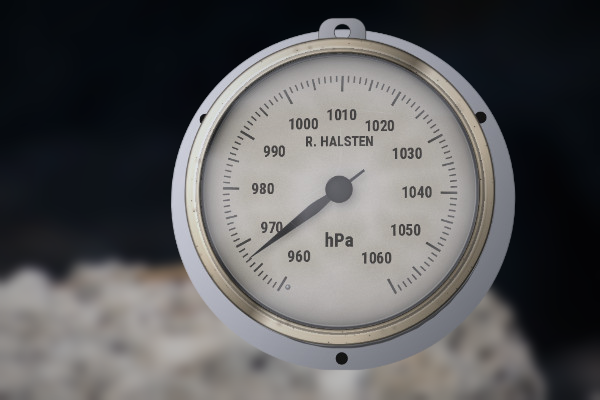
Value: **967** hPa
